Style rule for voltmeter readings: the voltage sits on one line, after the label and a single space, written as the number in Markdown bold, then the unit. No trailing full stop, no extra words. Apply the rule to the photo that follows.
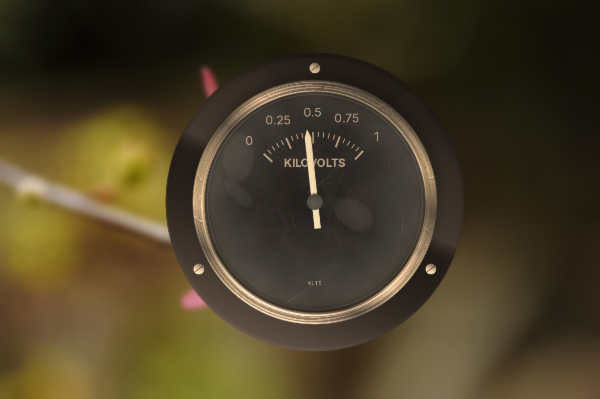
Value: **0.45** kV
